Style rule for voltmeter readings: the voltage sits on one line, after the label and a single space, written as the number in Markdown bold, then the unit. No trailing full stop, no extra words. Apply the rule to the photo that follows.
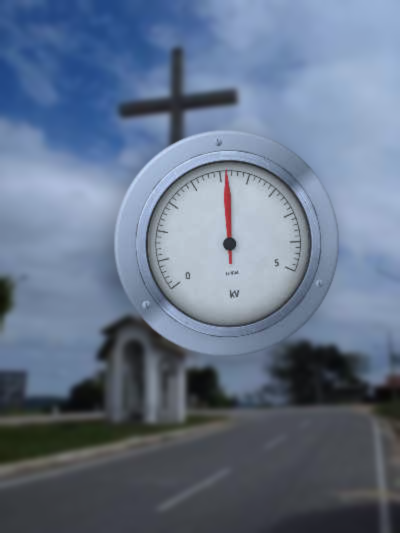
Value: **2.6** kV
